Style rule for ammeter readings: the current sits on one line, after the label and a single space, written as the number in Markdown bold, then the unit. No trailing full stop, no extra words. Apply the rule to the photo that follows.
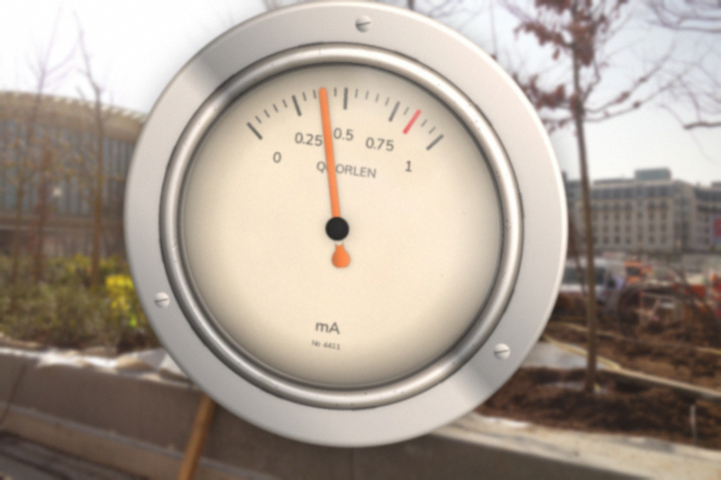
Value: **0.4** mA
